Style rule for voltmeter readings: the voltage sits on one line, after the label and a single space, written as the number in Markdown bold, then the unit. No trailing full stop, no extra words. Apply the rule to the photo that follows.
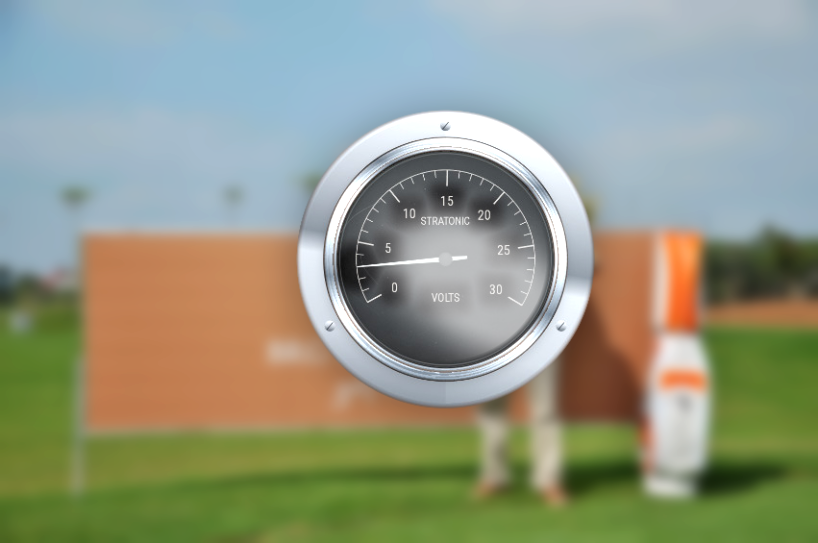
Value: **3** V
